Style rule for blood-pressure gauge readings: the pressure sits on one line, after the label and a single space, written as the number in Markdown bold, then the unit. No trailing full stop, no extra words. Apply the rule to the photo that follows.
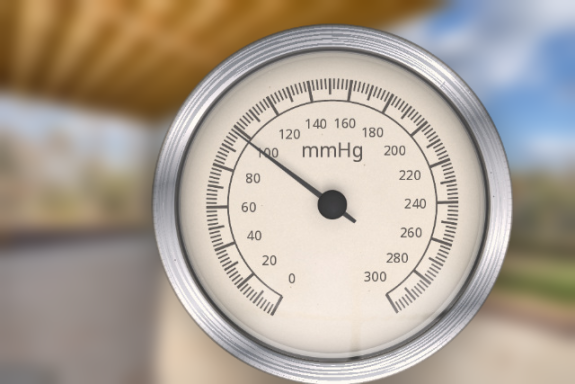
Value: **98** mmHg
